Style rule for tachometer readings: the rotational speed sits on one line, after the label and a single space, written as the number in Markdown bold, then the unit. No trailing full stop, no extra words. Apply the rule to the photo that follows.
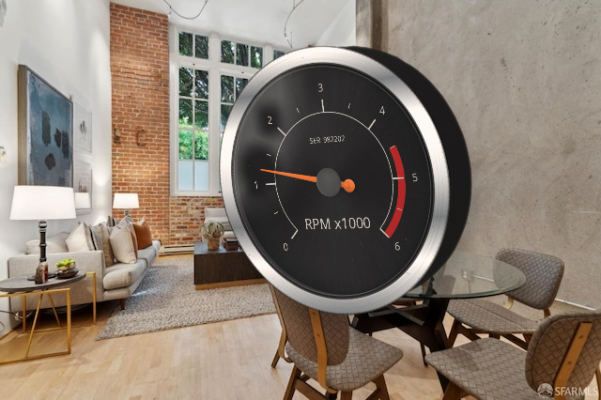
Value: **1250** rpm
